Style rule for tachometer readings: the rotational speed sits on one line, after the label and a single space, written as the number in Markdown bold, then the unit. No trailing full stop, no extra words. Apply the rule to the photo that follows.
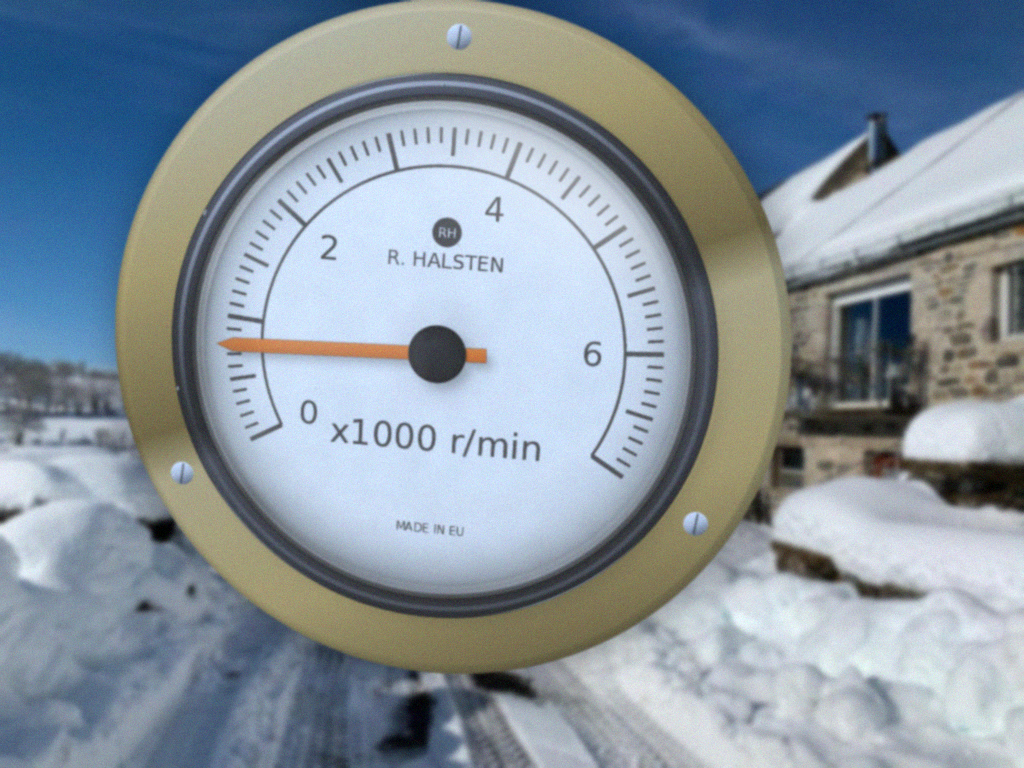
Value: **800** rpm
